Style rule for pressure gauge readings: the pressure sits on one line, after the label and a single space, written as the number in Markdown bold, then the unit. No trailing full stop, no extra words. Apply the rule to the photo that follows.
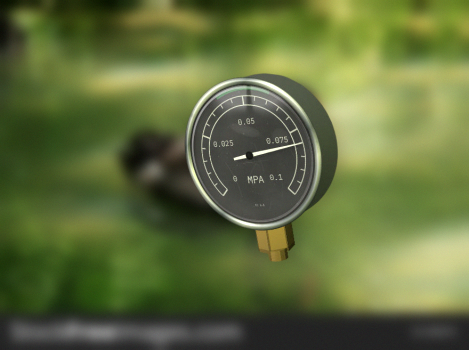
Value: **0.08** MPa
